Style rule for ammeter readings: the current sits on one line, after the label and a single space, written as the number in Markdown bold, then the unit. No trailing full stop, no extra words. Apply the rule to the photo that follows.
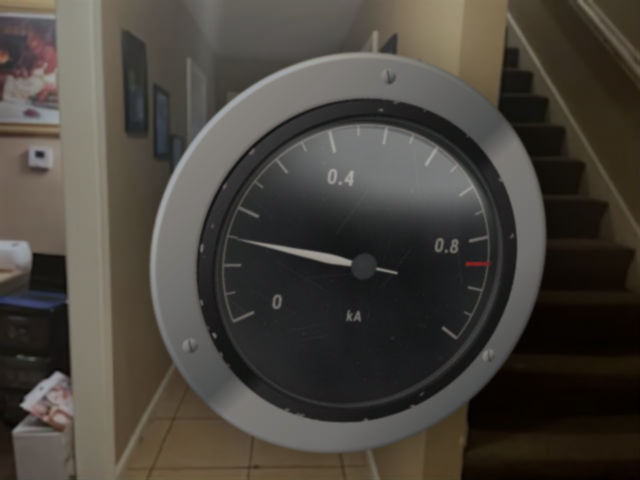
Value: **0.15** kA
